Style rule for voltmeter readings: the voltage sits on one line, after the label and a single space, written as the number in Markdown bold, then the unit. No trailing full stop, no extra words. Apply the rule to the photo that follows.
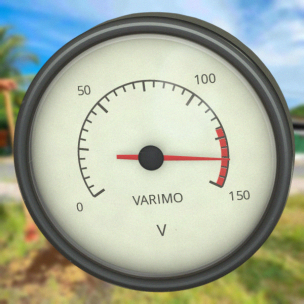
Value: **135** V
